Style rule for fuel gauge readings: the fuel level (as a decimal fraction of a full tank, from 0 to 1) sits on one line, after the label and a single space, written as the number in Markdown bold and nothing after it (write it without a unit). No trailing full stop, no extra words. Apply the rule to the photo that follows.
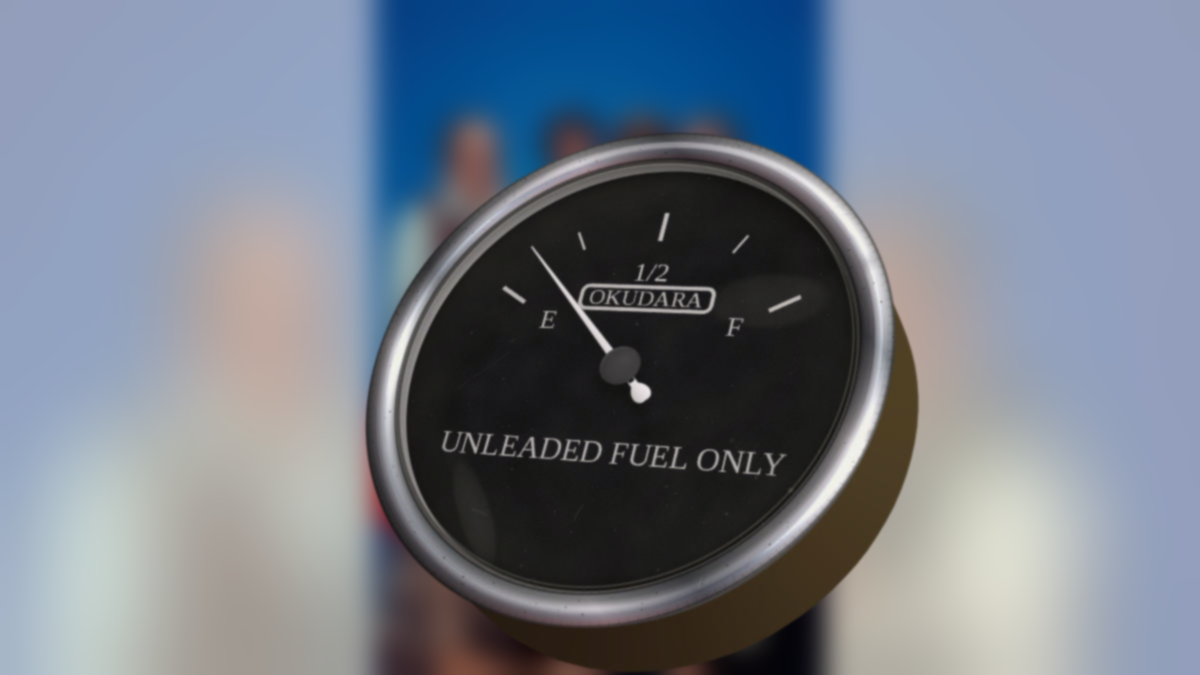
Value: **0.125**
